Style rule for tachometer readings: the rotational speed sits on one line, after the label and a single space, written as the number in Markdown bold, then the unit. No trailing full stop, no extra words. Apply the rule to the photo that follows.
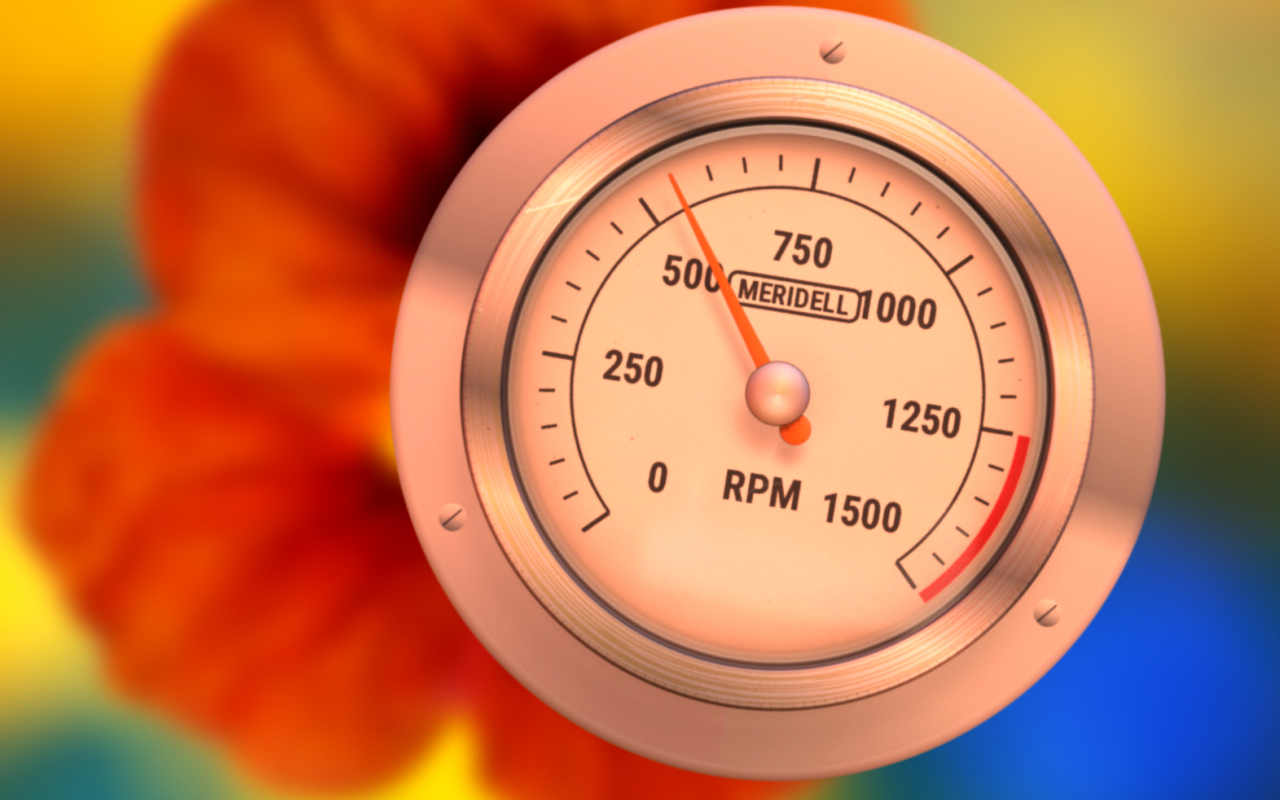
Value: **550** rpm
